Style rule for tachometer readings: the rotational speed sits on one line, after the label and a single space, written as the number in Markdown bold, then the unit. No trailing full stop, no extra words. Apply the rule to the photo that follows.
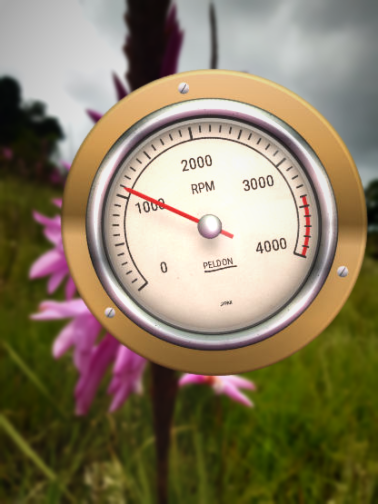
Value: **1100** rpm
